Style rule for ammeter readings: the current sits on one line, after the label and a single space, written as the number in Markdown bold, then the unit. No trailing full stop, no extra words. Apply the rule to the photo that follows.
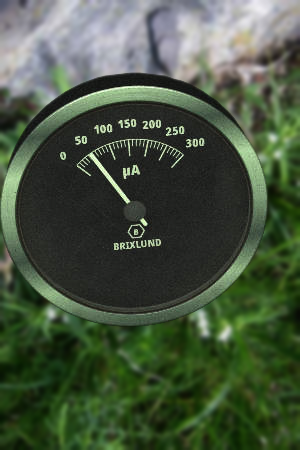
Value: **50** µA
